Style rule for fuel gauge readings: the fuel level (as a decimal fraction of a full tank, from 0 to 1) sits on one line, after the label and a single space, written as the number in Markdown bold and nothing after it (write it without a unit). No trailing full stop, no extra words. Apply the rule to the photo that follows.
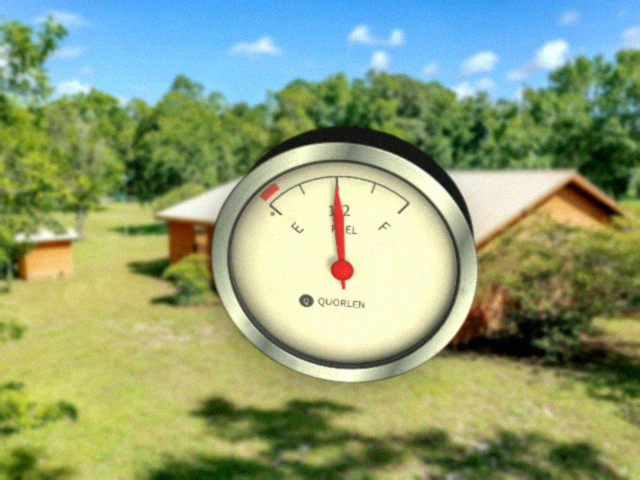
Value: **0.5**
